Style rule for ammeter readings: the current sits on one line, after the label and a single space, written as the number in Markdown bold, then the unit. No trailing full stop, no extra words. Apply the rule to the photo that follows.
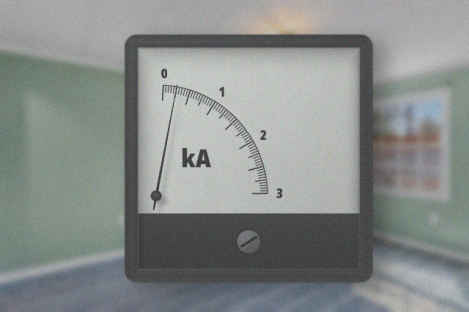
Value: **0.25** kA
